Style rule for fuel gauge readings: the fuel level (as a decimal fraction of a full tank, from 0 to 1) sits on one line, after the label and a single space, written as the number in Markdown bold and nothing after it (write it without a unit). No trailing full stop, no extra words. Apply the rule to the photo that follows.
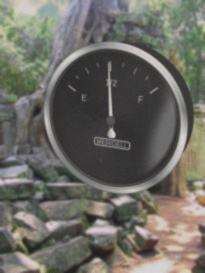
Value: **0.5**
